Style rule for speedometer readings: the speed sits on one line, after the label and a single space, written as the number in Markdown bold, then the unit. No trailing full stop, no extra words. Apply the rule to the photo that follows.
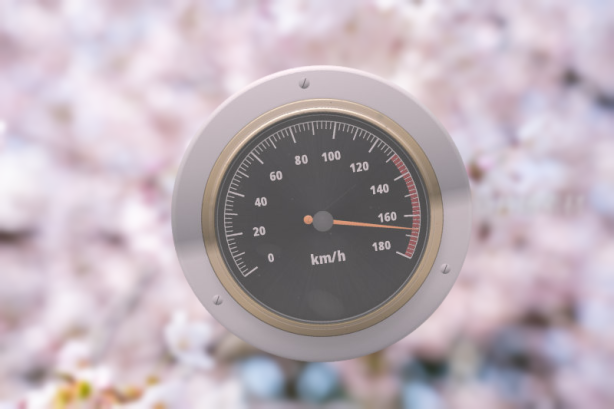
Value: **166** km/h
